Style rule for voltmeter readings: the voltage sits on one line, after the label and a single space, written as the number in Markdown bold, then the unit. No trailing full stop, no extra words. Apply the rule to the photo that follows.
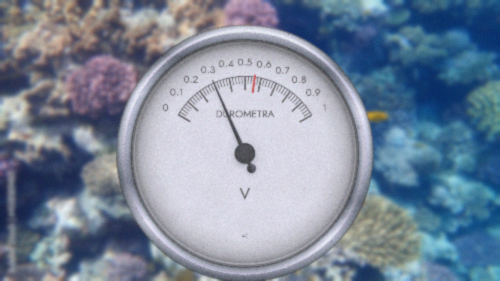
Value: **0.3** V
